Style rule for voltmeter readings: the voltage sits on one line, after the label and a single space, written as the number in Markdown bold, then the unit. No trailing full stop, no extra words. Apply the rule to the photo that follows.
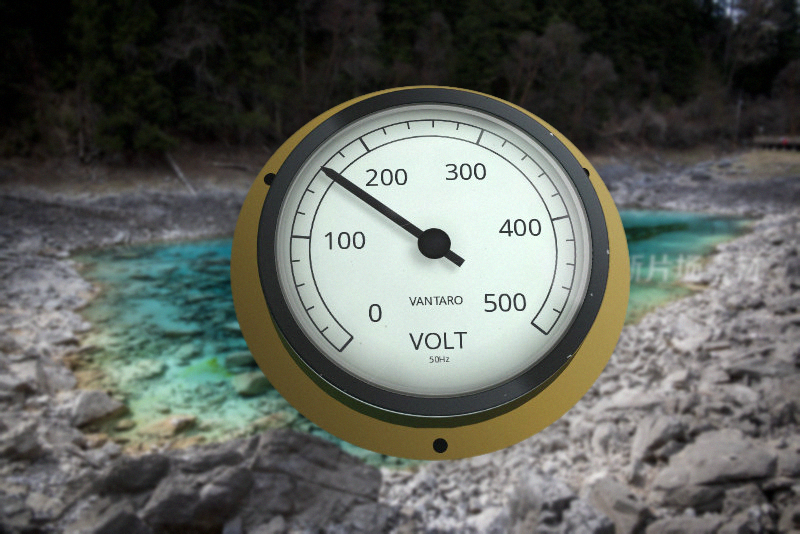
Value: **160** V
